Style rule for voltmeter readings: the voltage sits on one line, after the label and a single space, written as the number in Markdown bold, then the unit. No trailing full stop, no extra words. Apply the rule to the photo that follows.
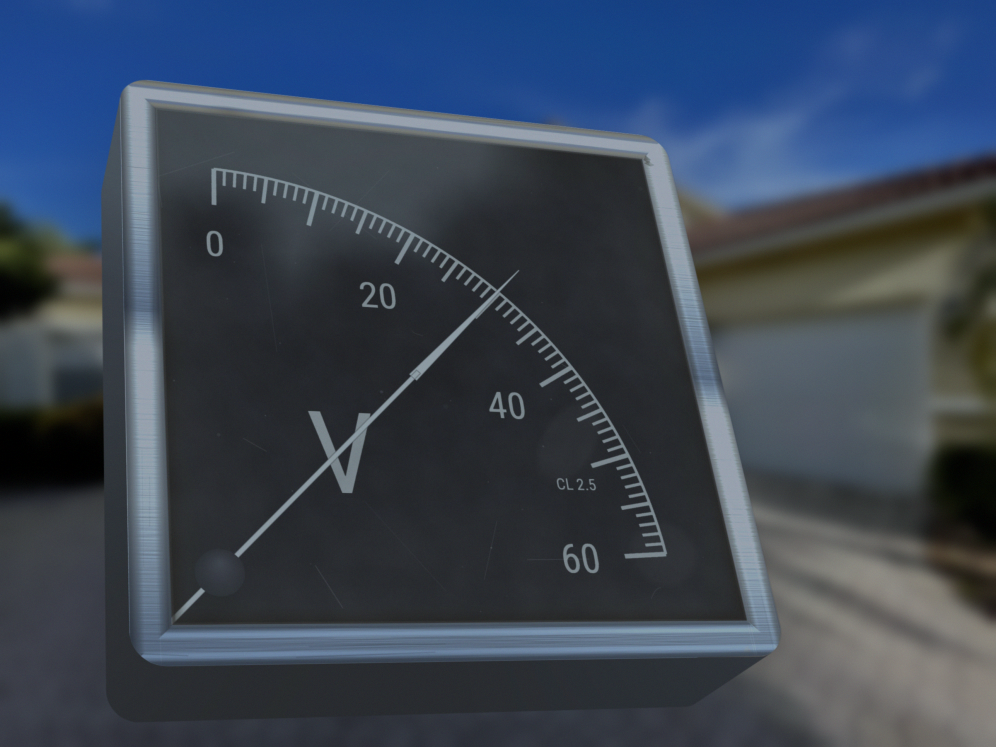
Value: **30** V
